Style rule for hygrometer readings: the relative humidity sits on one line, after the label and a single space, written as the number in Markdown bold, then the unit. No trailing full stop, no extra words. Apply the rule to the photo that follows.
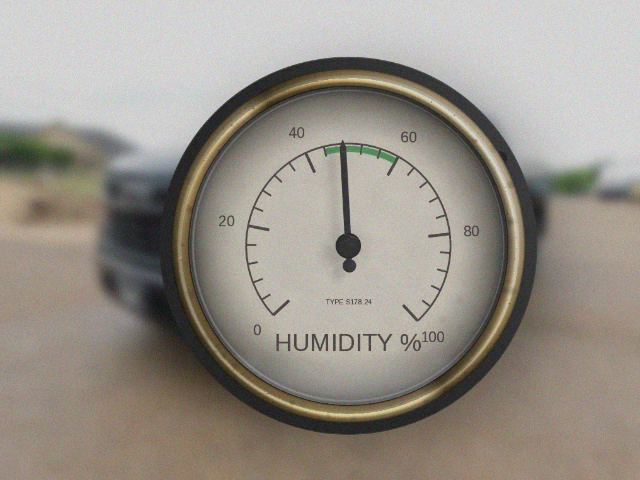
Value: **48** %
